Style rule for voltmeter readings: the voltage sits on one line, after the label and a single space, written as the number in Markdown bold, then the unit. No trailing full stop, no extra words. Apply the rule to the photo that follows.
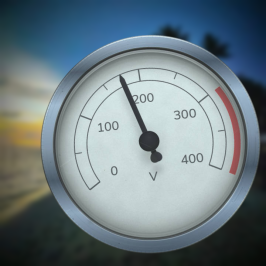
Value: **175** V
